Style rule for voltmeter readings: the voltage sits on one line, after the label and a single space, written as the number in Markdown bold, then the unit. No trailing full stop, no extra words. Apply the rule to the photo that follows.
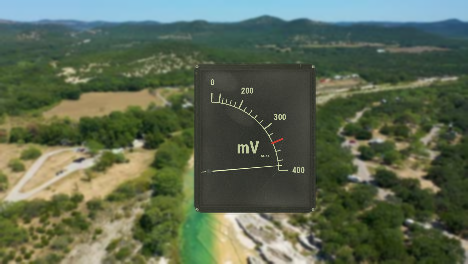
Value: **390** mV
